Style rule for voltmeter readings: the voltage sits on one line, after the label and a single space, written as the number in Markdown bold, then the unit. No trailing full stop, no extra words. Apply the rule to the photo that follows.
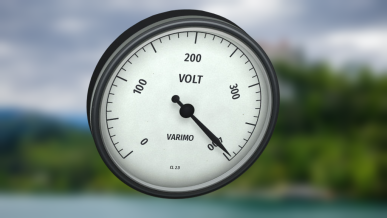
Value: **395** V
